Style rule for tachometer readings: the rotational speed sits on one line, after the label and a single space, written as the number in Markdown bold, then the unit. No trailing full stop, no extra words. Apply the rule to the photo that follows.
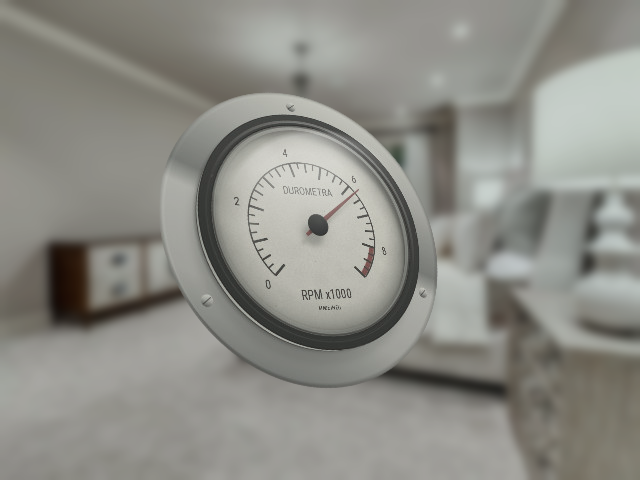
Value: **6250** rpm
